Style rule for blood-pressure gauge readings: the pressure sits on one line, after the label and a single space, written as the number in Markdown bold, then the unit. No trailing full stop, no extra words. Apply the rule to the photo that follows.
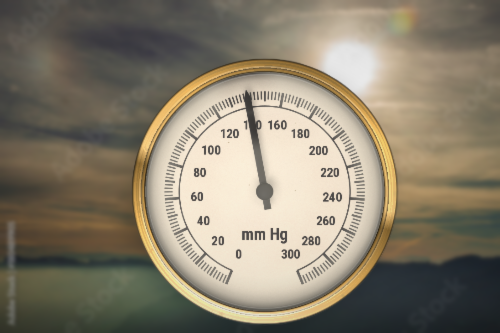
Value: **140** mmHg
